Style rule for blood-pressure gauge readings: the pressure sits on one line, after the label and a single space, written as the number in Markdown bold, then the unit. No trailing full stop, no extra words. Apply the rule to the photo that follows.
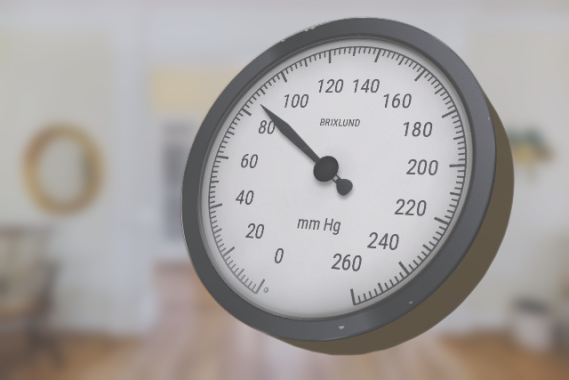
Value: **86** mmHg
